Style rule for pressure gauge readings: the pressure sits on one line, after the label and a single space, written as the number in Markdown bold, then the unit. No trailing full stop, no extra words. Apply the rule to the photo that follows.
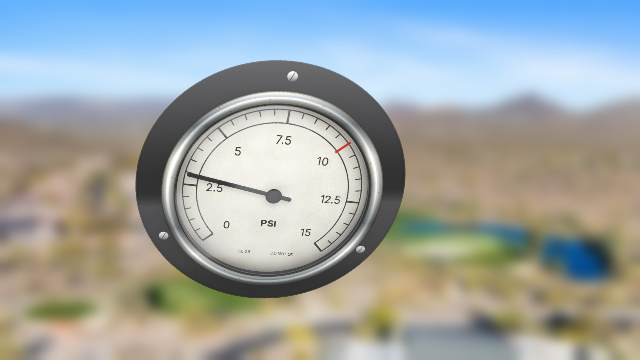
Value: **3** psi
